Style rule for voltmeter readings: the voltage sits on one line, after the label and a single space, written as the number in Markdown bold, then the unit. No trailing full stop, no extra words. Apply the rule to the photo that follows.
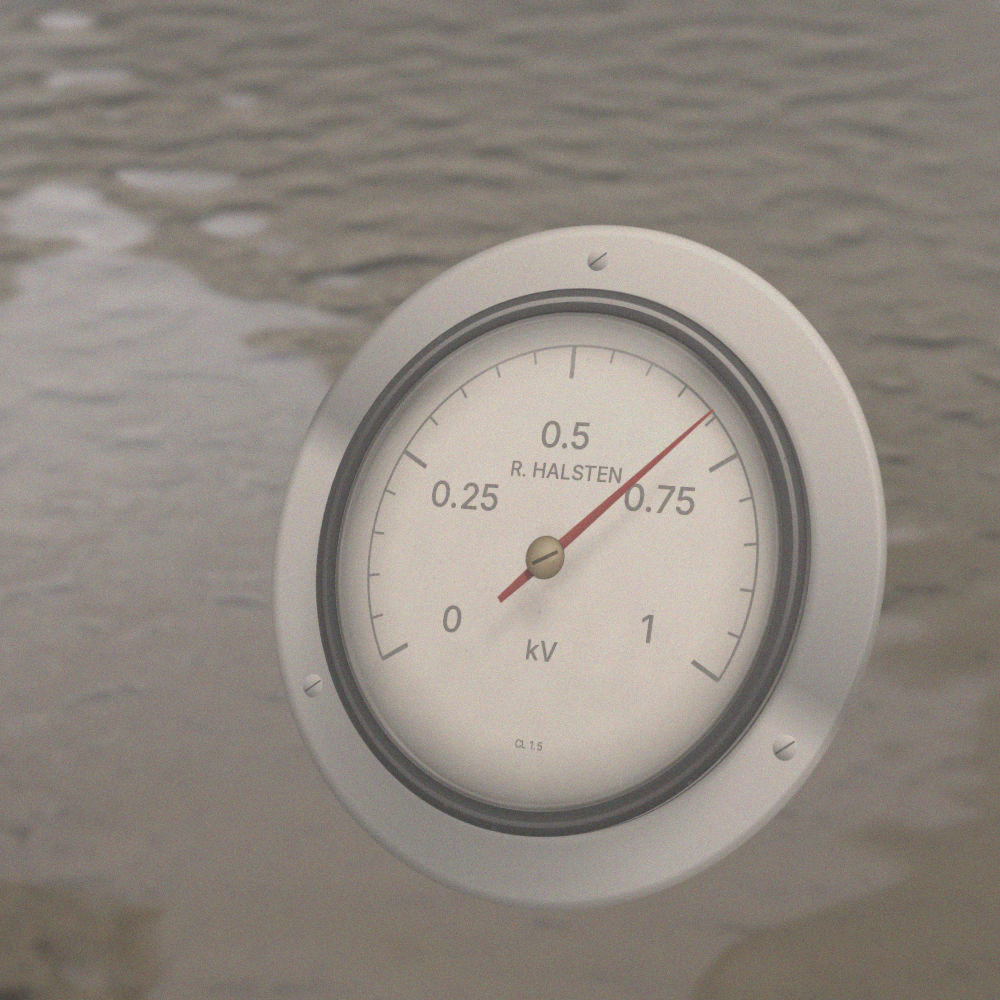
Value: **0.7** kV
